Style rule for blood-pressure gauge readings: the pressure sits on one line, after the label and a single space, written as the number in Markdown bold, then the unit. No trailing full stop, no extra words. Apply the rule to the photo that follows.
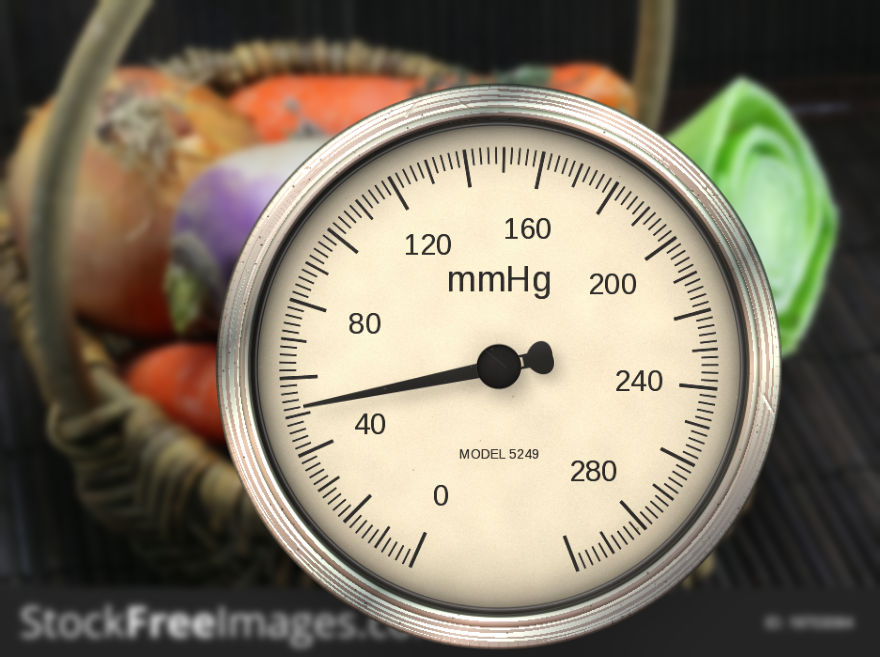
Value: **52** mmHg
